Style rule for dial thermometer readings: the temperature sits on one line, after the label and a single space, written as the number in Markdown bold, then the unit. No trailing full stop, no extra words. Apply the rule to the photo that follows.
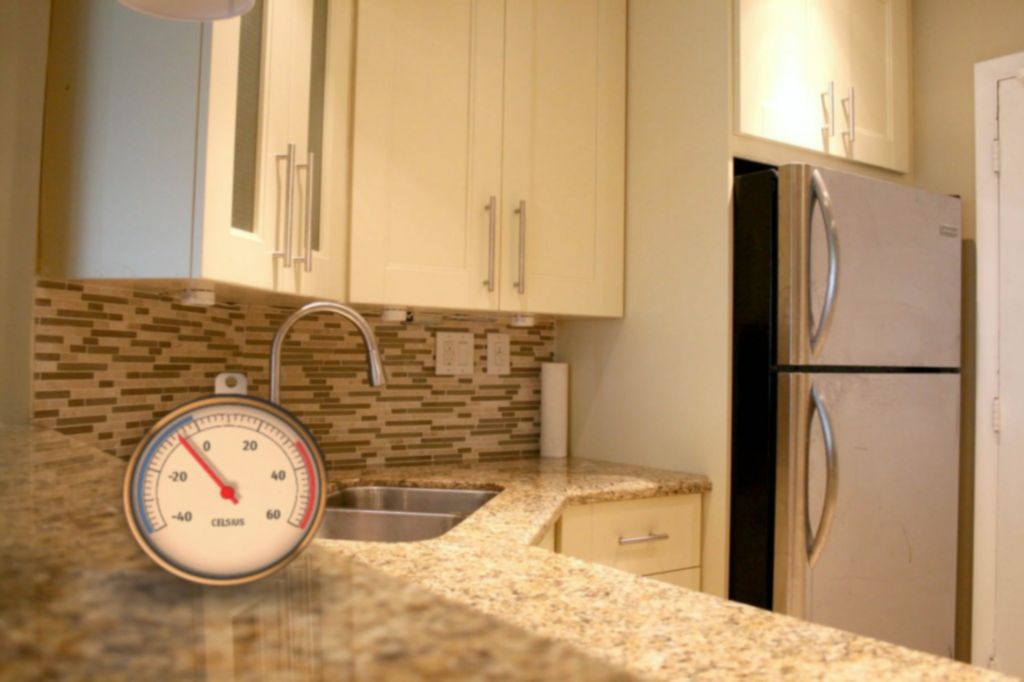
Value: **-6** °C
